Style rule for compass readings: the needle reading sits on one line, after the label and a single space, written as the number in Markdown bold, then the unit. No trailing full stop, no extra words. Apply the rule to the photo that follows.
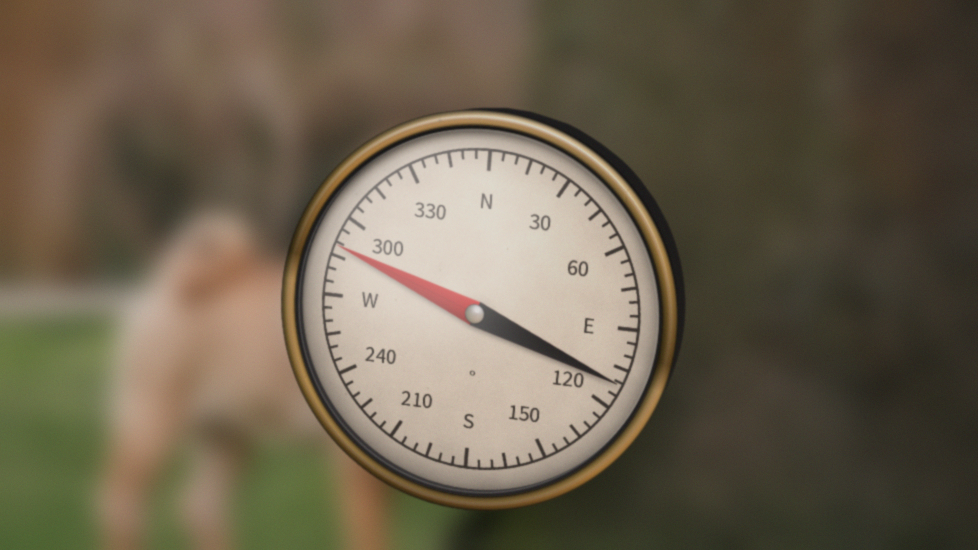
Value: **290** °
